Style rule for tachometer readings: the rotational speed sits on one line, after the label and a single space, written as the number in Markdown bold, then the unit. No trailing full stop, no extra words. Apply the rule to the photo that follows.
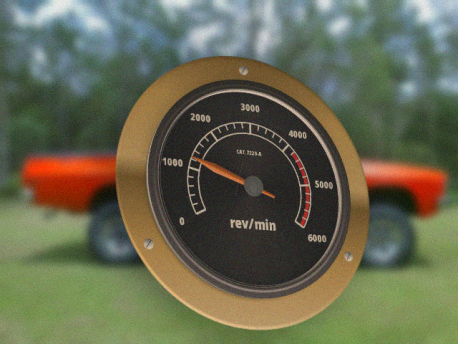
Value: **1200** rpm
